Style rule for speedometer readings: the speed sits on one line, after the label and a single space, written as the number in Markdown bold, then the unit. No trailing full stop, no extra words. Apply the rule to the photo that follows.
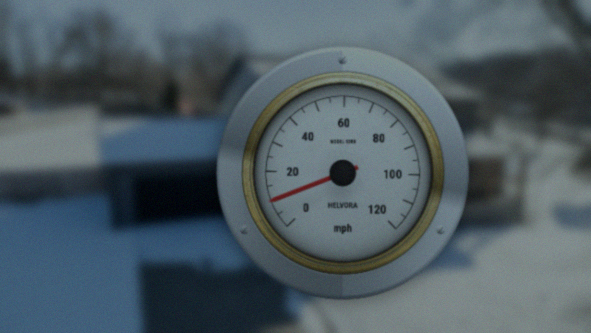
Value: **10** mph
